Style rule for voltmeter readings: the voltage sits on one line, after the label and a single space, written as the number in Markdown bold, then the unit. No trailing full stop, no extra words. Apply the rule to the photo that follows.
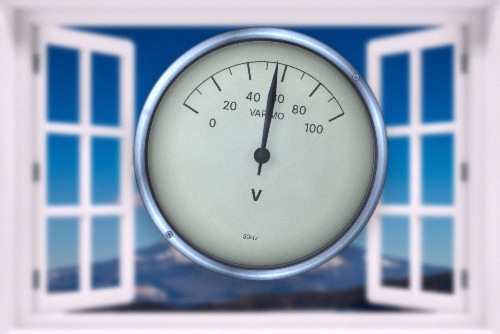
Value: **55** V
